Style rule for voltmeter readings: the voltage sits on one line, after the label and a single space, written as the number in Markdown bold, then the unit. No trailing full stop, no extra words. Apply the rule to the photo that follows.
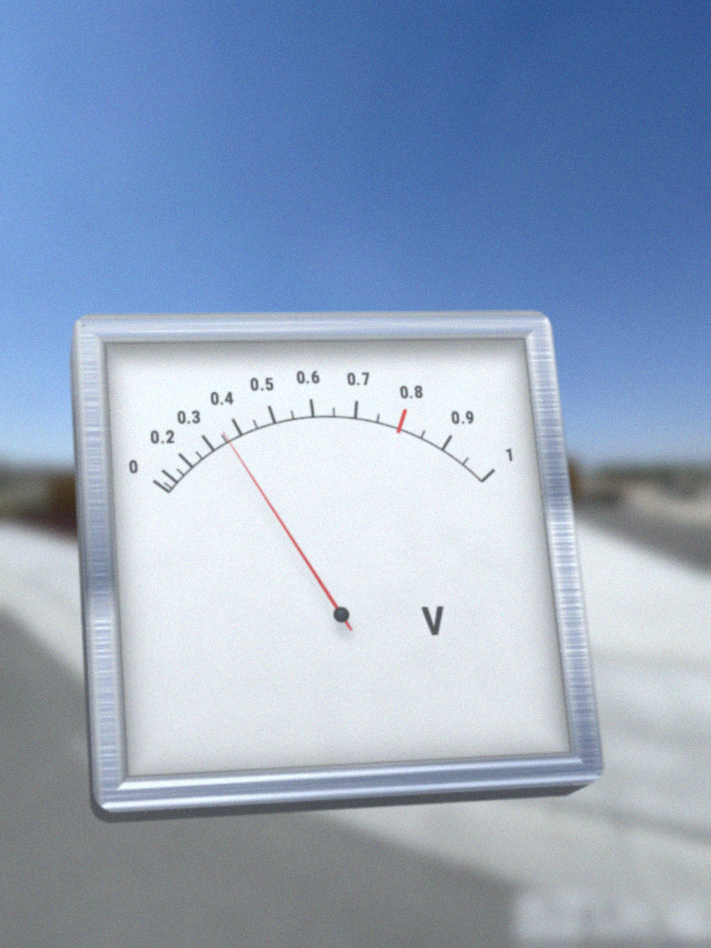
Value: **0.35** V
